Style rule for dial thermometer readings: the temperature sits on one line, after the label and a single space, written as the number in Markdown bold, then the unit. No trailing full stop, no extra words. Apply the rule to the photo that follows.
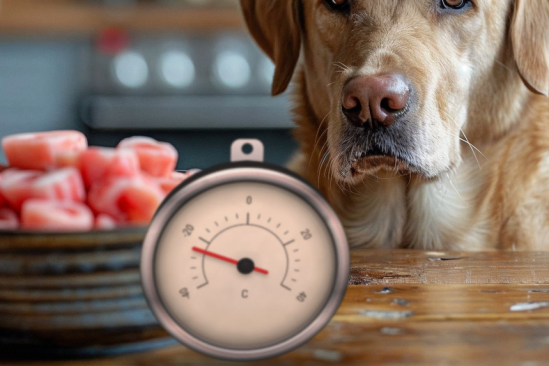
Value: **-24** °C
